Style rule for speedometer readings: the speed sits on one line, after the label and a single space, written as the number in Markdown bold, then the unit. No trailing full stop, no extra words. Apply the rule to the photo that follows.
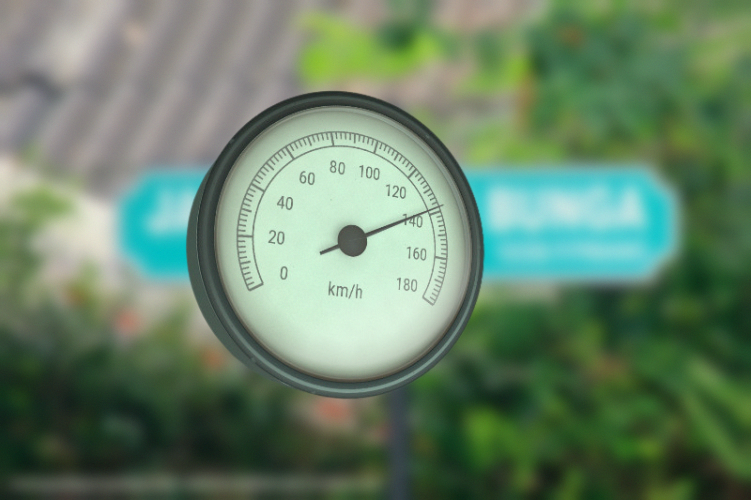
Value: **138** km/h
